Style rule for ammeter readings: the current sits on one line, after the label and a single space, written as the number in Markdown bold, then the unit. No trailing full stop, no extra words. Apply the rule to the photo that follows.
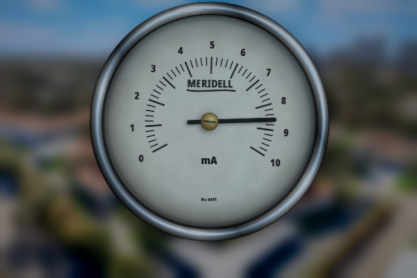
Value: **8.6** mA
